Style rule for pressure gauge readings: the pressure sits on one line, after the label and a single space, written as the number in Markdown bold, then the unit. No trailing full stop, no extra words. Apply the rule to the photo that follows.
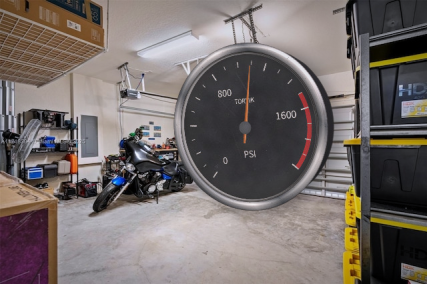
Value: **1100** psi
